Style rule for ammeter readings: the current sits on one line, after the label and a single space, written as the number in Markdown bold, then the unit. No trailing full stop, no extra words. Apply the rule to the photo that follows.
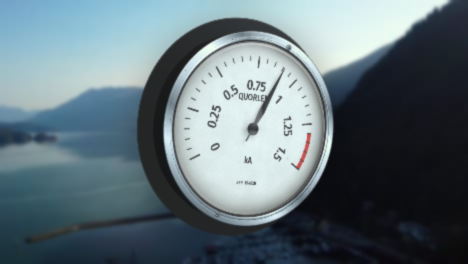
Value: **0.9** kA
